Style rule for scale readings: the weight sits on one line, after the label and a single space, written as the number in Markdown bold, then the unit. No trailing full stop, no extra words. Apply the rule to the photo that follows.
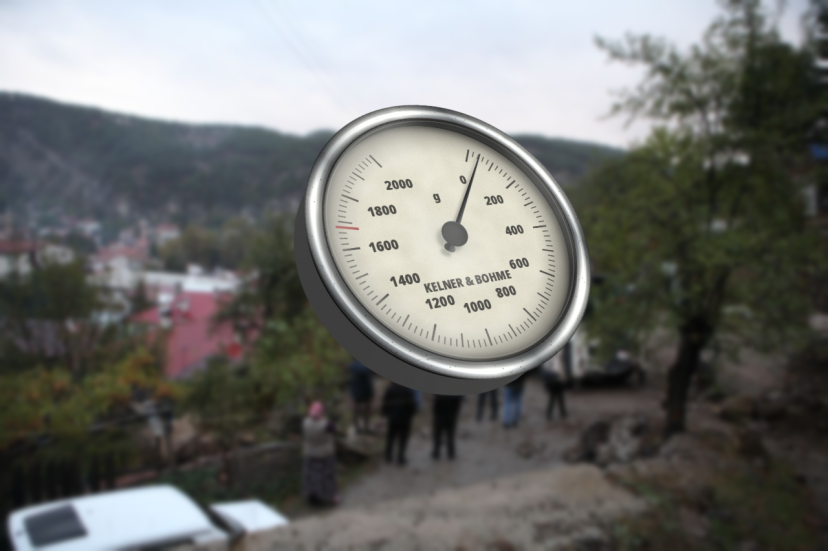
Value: **40** g
